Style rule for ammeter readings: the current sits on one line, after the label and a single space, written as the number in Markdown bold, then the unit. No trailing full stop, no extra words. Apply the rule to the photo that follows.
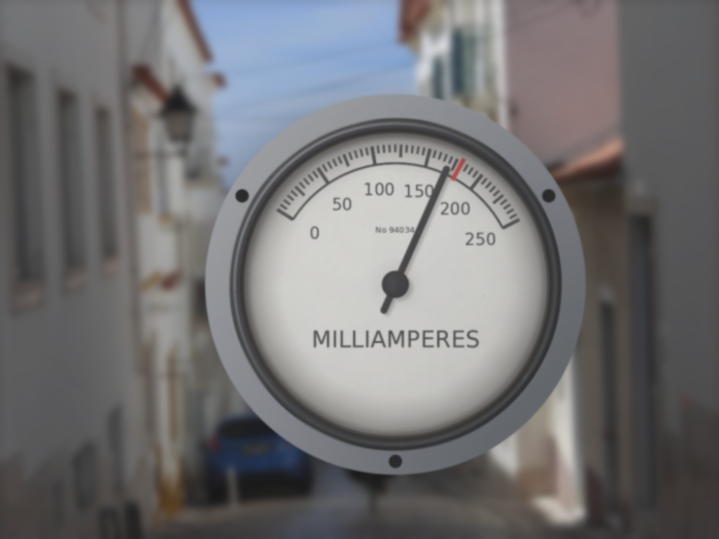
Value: **170** mA
